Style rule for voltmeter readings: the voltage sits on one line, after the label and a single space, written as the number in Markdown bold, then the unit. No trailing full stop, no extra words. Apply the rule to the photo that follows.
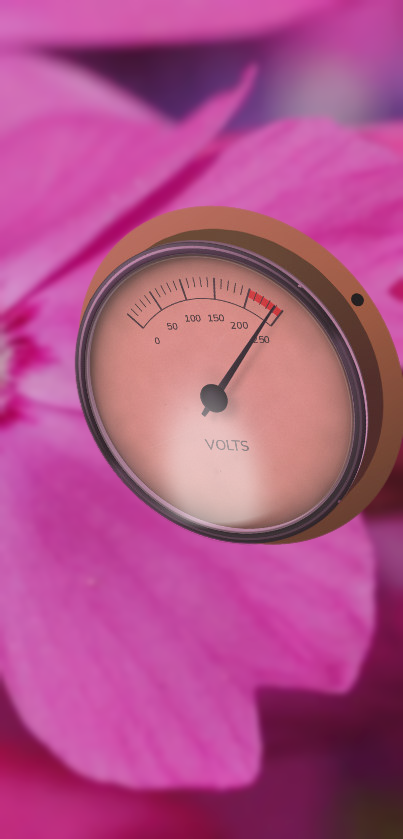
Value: **240** V
